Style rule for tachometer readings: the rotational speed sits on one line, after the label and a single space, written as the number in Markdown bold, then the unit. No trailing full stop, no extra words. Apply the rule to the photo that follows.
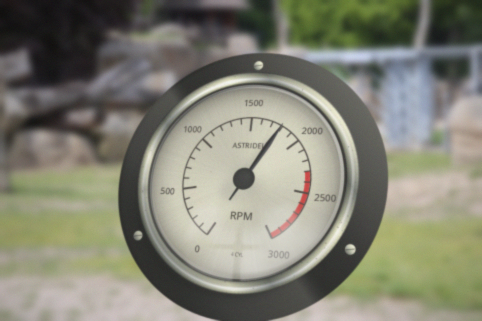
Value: **1800** rpm
